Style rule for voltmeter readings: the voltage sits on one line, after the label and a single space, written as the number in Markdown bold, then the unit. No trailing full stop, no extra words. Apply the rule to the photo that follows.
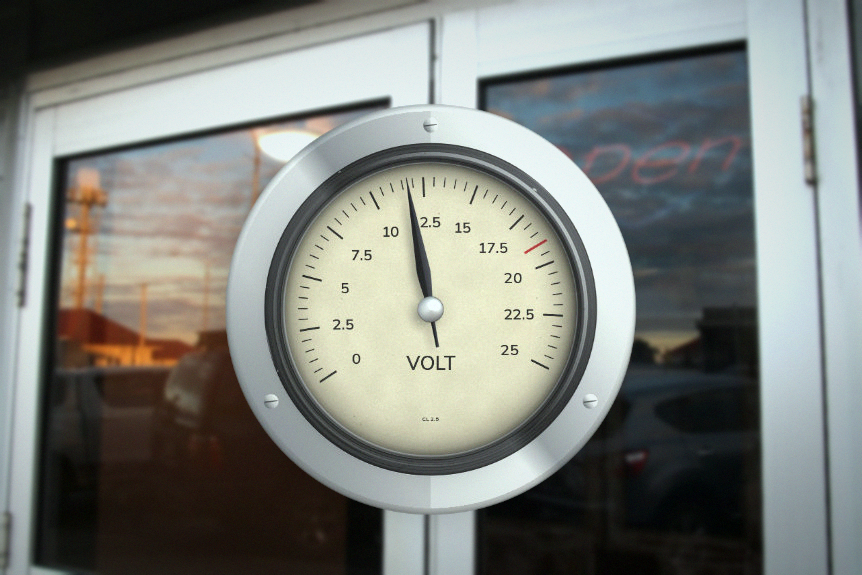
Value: **11.75** V
